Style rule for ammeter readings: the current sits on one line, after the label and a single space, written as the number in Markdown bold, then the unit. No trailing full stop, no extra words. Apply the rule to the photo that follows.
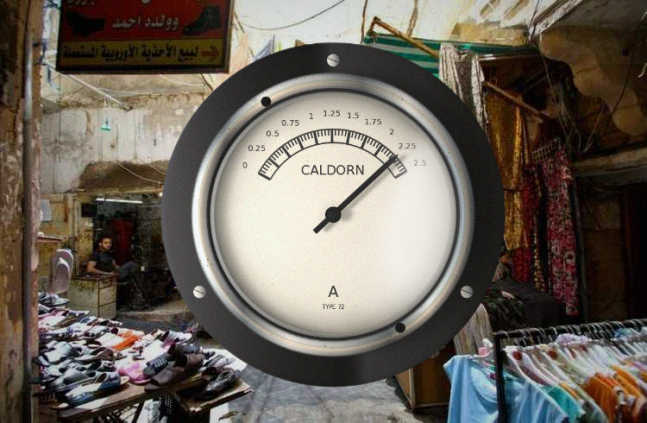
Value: **2.25** A
